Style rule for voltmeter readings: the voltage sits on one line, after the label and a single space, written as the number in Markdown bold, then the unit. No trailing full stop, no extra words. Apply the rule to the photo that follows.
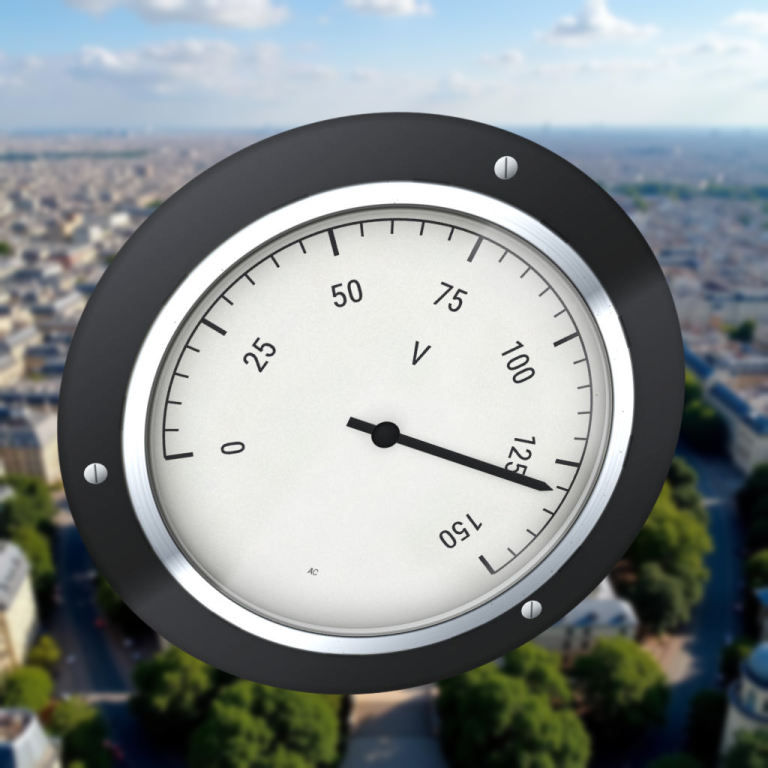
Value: **130** V
